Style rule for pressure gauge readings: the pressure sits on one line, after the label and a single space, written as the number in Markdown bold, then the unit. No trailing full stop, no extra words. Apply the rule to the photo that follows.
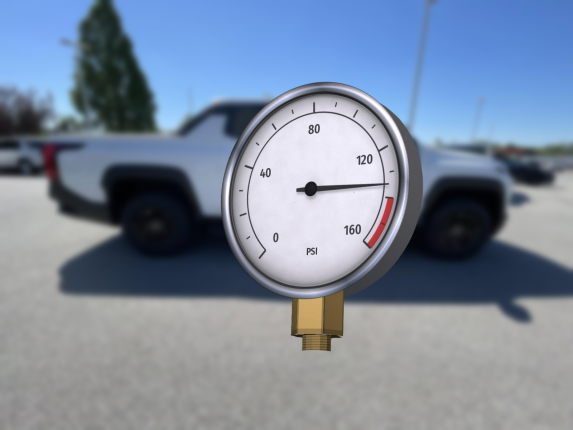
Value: **135** psi
